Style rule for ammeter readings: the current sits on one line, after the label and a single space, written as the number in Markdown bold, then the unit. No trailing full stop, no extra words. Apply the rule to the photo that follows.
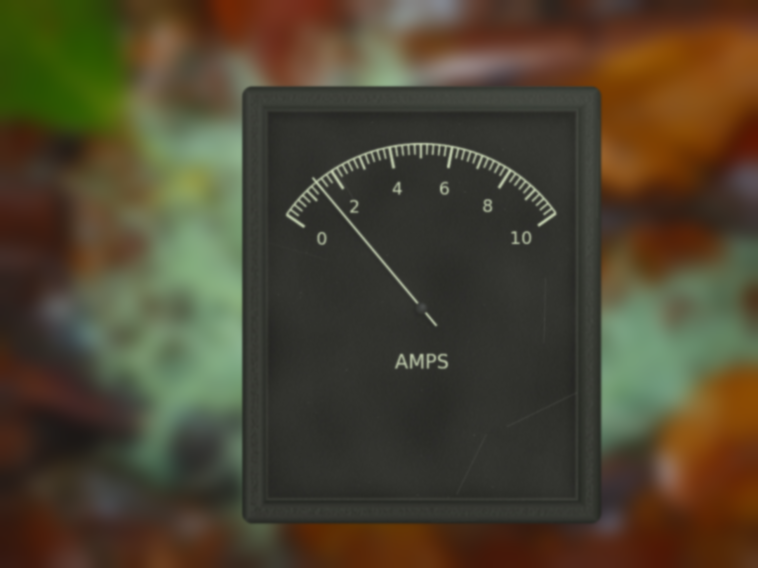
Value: **1.4** A
